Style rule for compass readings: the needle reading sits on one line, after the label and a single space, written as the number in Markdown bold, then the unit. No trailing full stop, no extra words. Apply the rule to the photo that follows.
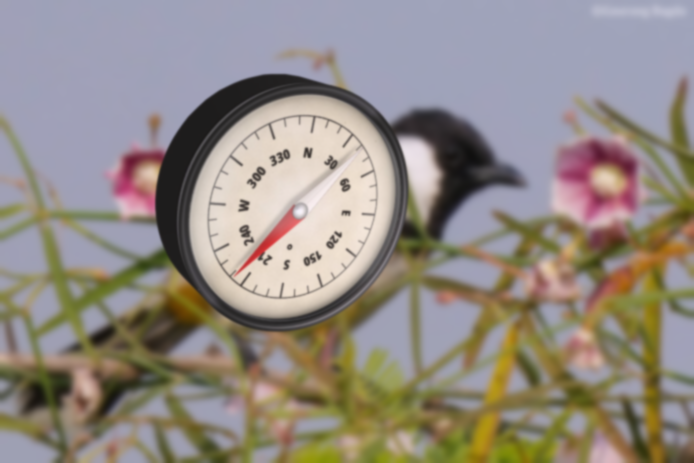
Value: **220** °
